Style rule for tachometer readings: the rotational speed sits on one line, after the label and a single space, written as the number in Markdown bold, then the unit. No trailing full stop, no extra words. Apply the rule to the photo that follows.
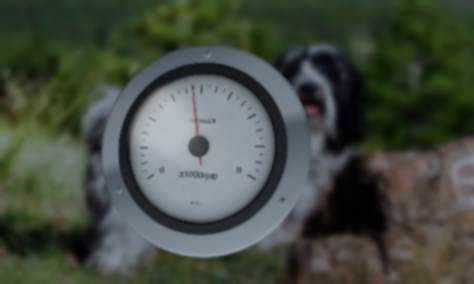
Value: **3750** rpm
